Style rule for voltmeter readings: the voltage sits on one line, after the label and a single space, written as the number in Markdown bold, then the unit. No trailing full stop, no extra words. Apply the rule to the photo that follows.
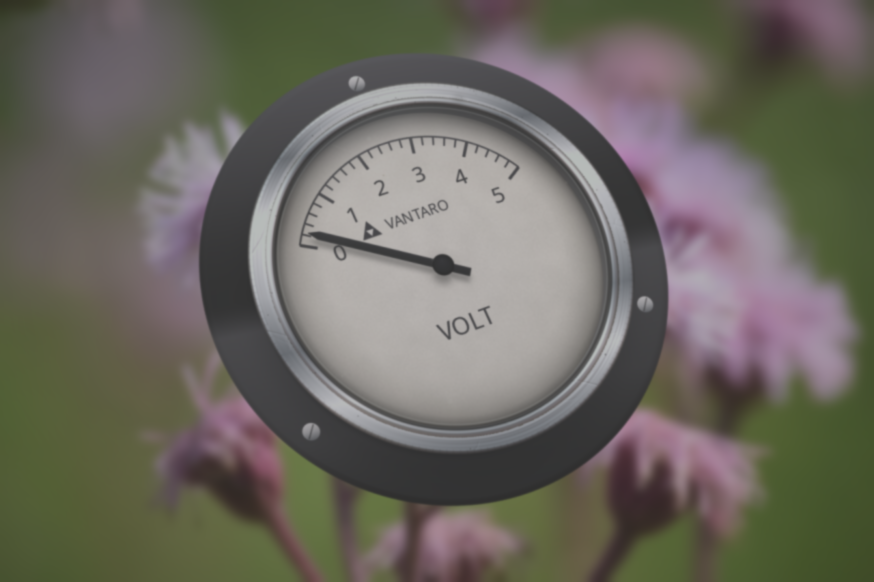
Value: **0.2** V
